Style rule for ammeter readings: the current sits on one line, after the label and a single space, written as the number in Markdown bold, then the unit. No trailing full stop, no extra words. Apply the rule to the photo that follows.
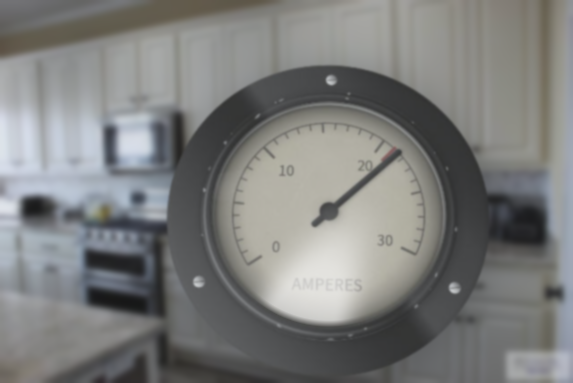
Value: **21.5** A
